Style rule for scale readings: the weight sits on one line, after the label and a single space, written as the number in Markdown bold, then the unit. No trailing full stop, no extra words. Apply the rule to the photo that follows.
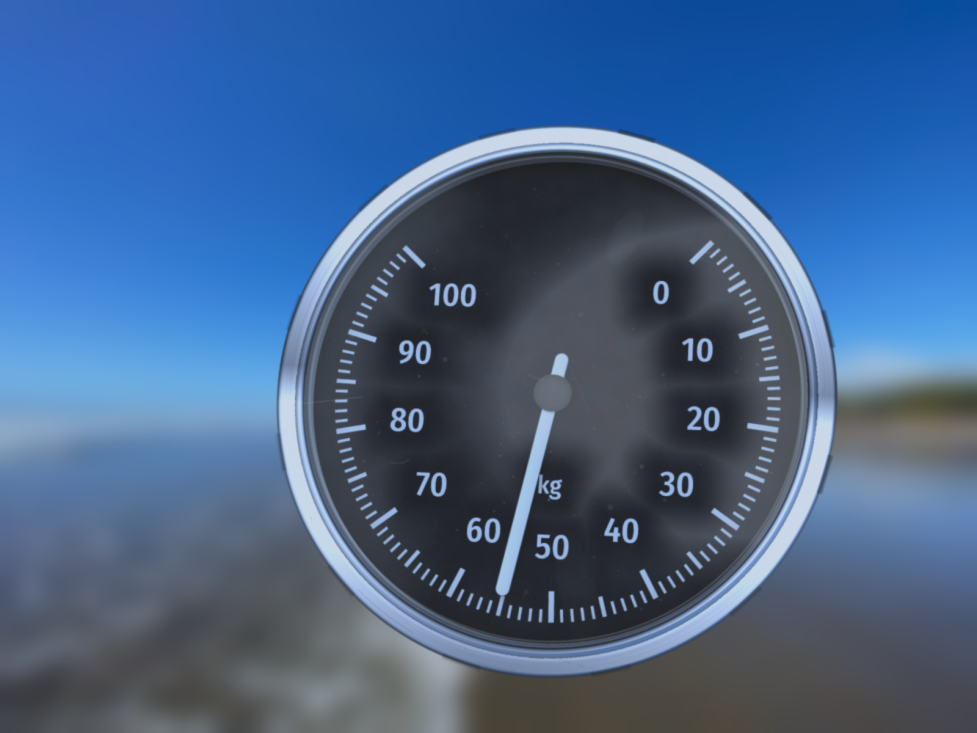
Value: **55** kg
